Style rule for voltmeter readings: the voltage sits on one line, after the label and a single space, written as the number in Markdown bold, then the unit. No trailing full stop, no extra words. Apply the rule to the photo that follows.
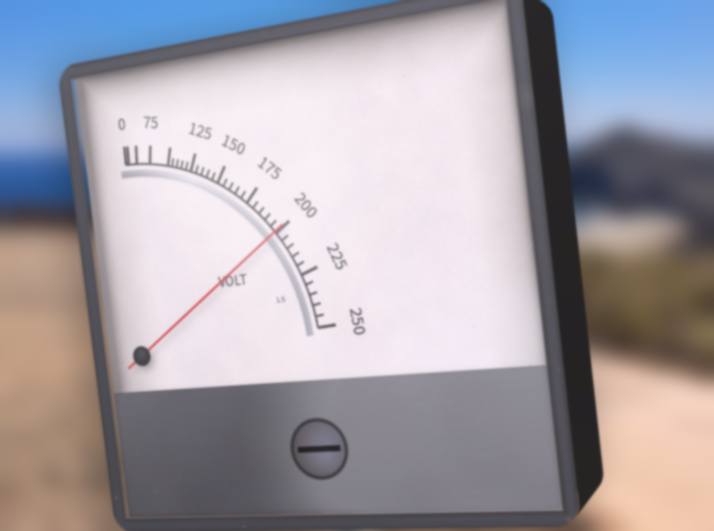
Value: **200** V
